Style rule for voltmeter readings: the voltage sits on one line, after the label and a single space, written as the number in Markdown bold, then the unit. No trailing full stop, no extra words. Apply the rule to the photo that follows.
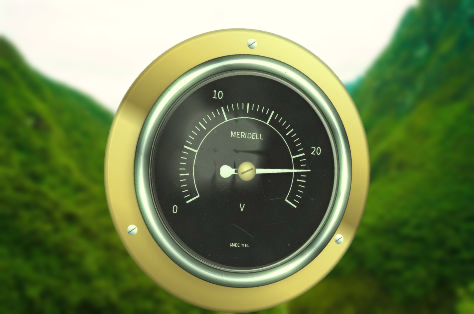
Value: **21.5** V
